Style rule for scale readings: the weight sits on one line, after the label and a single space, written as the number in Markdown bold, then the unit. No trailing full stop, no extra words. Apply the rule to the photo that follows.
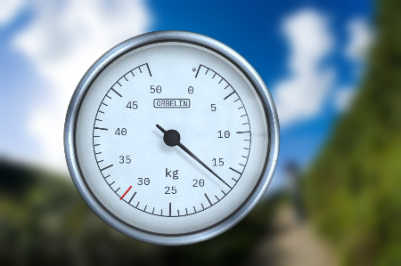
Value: **17** kg
